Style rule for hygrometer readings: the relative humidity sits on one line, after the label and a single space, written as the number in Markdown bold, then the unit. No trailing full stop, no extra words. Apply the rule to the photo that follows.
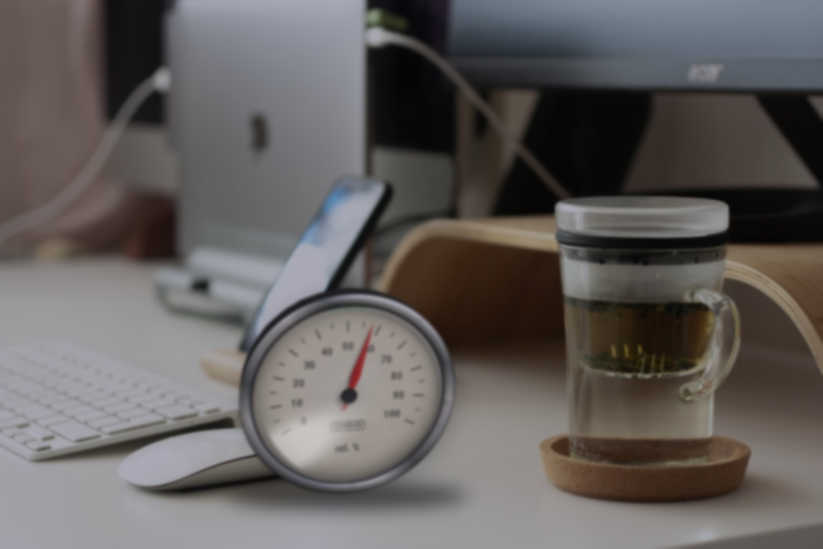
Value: **57.5** %
